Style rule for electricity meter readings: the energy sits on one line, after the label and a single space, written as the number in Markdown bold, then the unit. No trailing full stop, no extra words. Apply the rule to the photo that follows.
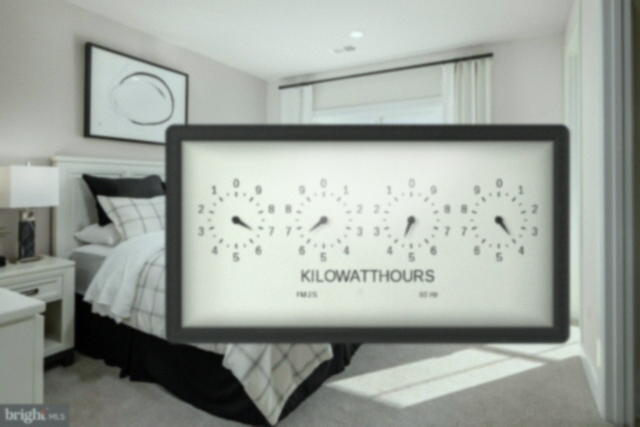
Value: **6644** kWh
